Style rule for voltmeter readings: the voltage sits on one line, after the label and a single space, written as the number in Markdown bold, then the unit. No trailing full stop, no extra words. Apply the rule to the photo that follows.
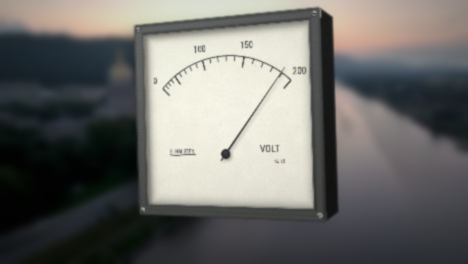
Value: **190** V
